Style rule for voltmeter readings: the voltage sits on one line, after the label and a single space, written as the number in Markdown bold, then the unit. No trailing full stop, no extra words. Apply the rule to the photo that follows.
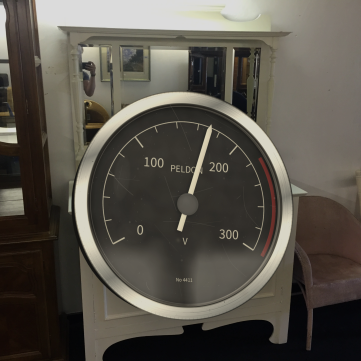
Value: **170** V
